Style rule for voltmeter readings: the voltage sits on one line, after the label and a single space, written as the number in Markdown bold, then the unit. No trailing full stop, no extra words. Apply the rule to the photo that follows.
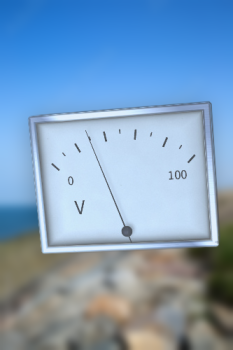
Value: **30** V
